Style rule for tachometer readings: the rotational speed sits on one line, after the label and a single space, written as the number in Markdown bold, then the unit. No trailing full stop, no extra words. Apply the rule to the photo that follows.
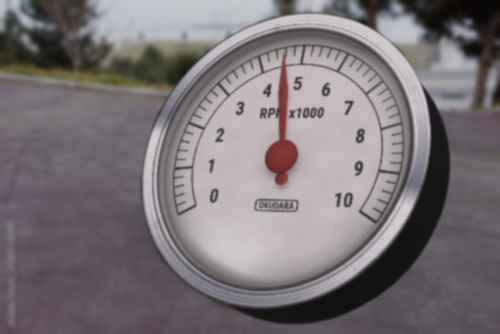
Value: **4600** rpm
